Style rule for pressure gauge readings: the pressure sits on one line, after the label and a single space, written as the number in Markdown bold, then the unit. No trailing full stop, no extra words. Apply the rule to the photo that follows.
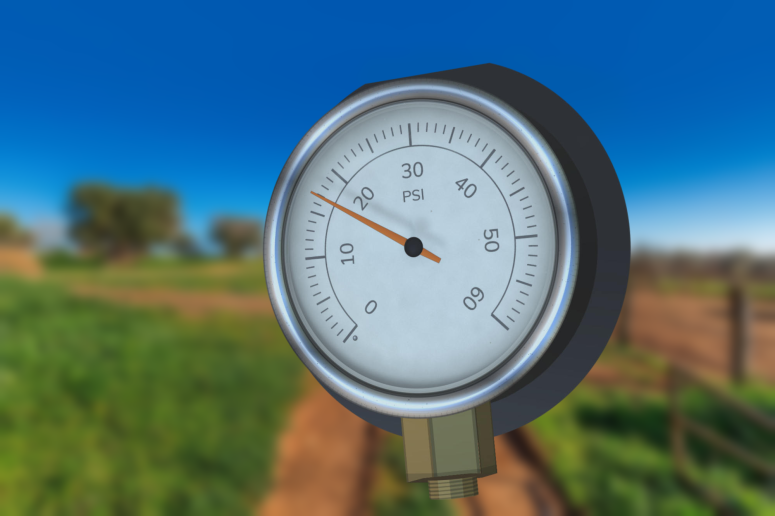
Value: **17** psi
